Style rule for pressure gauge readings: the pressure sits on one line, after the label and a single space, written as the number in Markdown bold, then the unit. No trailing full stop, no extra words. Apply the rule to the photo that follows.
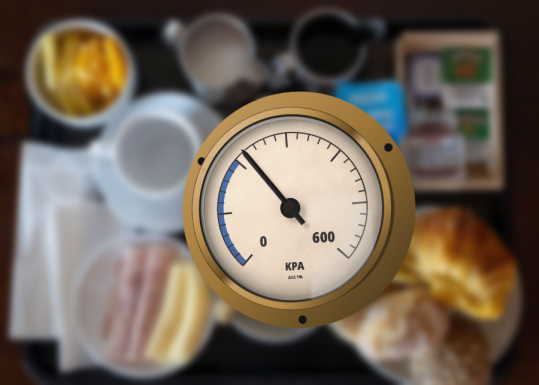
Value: **220** kPa
